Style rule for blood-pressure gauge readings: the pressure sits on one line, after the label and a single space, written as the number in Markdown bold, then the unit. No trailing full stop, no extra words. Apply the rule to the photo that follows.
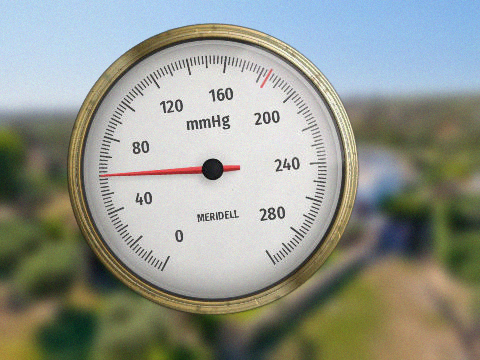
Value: **60** mmHg
